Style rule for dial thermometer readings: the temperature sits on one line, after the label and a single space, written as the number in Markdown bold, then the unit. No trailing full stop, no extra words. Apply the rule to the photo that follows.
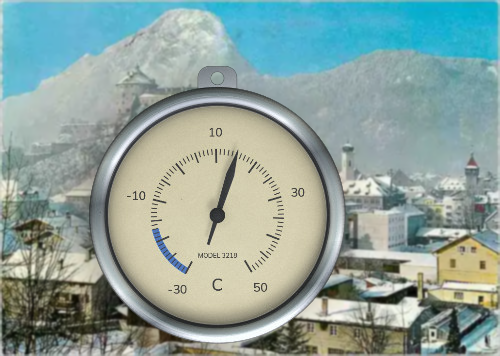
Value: **15** °C
